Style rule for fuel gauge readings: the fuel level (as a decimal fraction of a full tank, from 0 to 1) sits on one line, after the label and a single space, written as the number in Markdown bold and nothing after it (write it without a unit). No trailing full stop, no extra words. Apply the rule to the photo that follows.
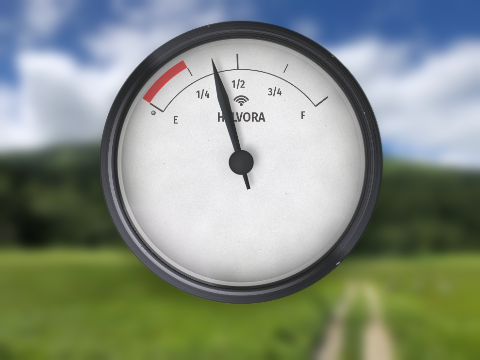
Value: **0.375**
